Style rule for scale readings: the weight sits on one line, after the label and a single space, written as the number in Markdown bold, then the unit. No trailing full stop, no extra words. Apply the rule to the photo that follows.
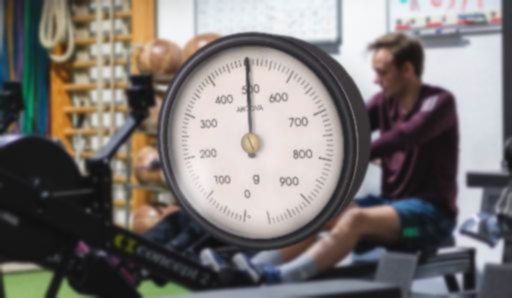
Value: **500** g
